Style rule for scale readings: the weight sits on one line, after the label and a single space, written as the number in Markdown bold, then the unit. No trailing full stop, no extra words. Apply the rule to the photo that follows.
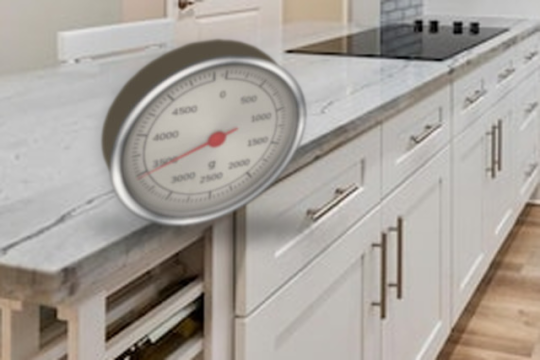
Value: **3500** g
